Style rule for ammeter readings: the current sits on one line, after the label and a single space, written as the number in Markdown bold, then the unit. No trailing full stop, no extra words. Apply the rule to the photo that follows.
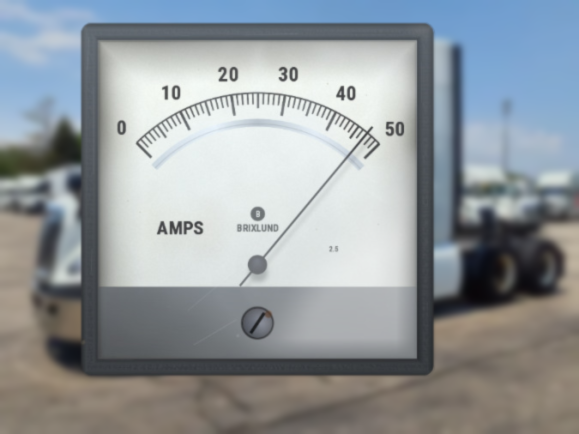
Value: **47** A
